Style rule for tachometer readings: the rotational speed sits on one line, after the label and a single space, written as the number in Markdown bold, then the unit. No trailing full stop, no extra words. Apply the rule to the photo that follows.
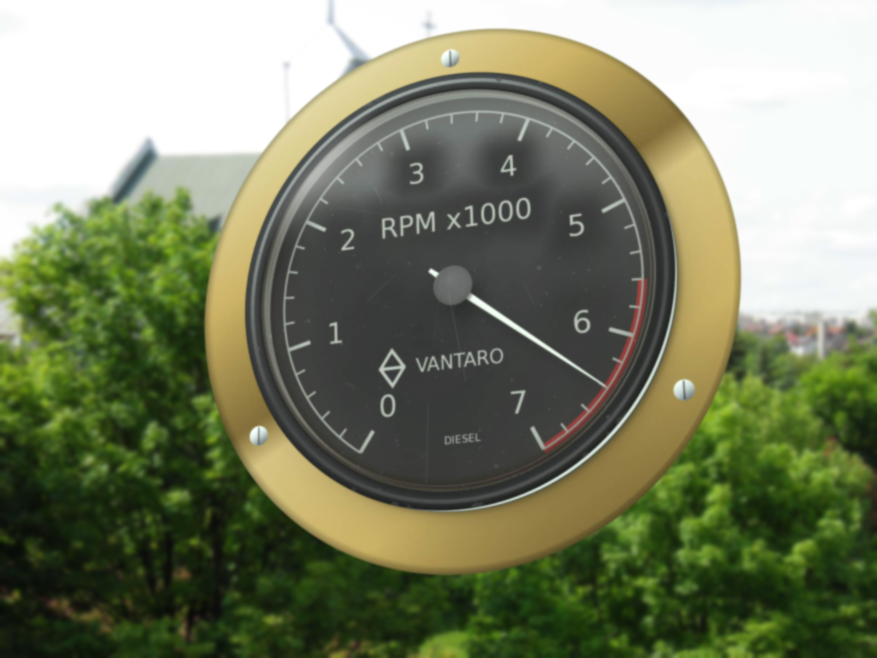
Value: **6400** rpm
